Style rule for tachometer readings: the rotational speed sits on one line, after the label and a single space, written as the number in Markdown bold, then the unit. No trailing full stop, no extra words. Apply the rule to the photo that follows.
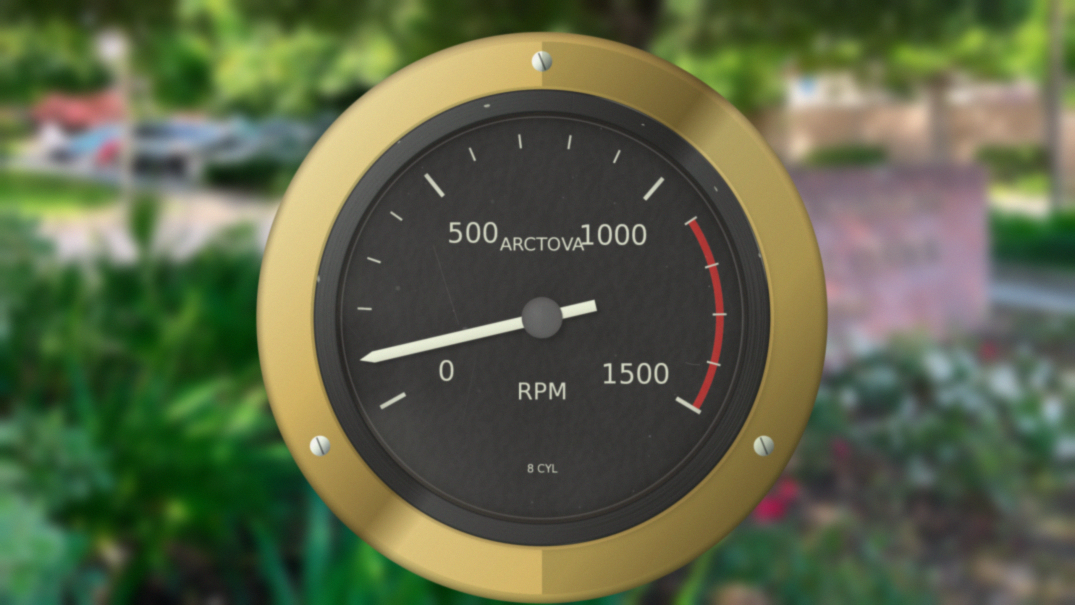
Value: **100** rpm
